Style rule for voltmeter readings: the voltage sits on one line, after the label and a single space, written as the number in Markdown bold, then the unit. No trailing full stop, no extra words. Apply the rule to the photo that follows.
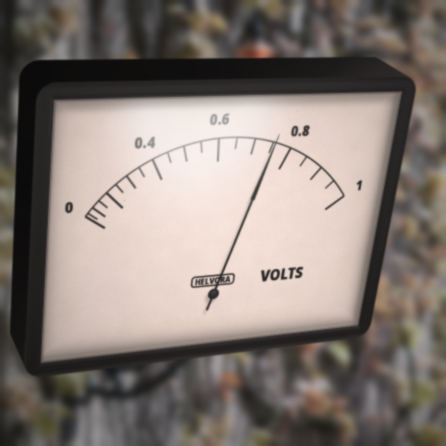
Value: **0.75** V
